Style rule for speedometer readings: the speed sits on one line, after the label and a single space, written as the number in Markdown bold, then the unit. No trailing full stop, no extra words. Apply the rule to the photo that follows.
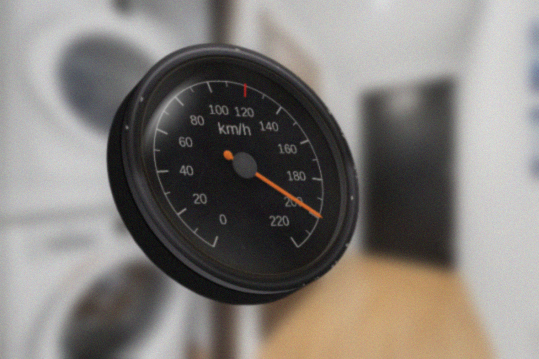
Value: **200** km/h
